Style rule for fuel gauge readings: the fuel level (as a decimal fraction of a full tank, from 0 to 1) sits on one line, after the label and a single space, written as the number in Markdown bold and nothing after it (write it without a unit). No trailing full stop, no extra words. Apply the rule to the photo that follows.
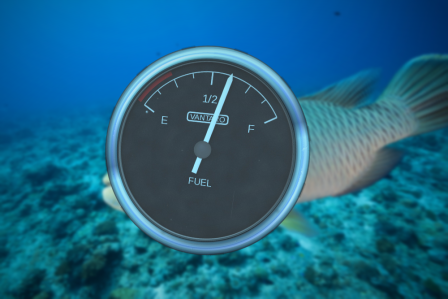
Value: **0.625**
